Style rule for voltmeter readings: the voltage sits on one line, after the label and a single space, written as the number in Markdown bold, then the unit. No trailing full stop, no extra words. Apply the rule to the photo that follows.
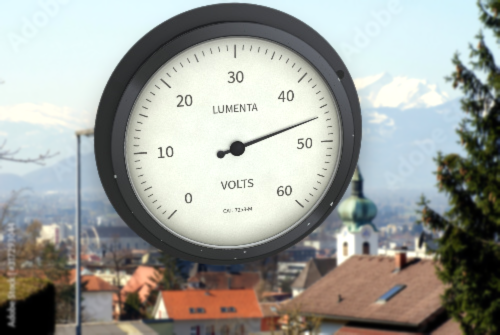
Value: **46** V
